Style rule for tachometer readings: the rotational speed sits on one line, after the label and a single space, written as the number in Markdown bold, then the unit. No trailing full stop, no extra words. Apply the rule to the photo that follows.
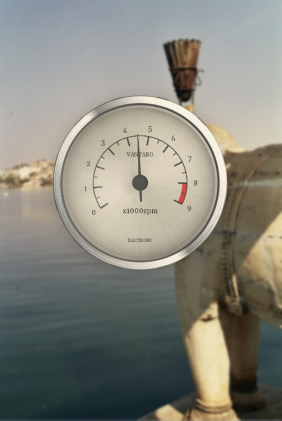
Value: **4500** rpm
